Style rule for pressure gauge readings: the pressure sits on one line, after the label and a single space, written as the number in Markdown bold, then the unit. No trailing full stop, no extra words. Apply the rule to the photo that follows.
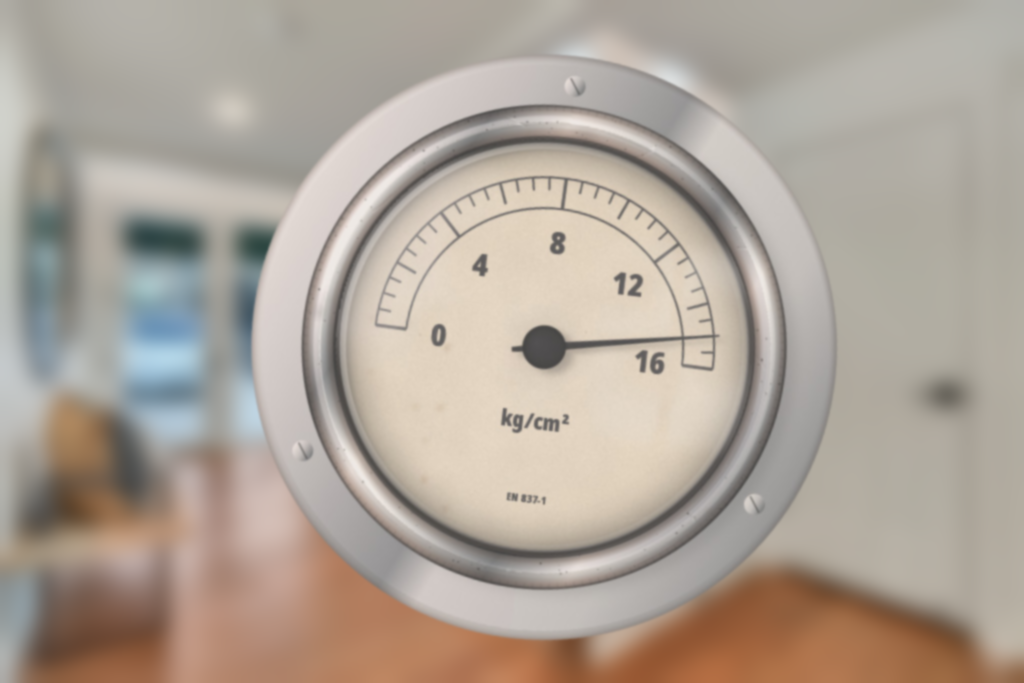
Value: **15** kg/cm²
